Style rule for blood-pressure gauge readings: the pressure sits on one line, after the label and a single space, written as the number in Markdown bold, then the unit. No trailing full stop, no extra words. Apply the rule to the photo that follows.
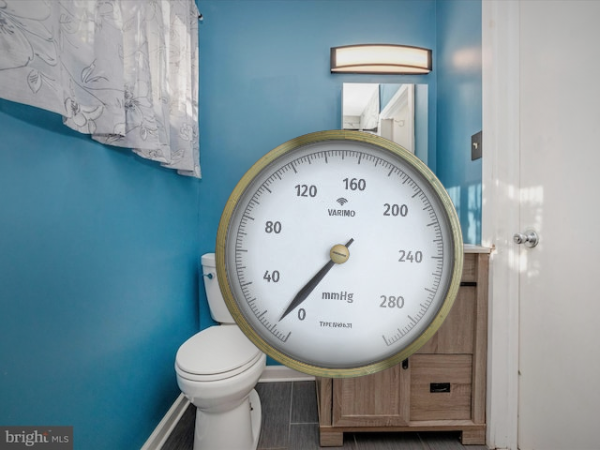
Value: **10** mmHg
